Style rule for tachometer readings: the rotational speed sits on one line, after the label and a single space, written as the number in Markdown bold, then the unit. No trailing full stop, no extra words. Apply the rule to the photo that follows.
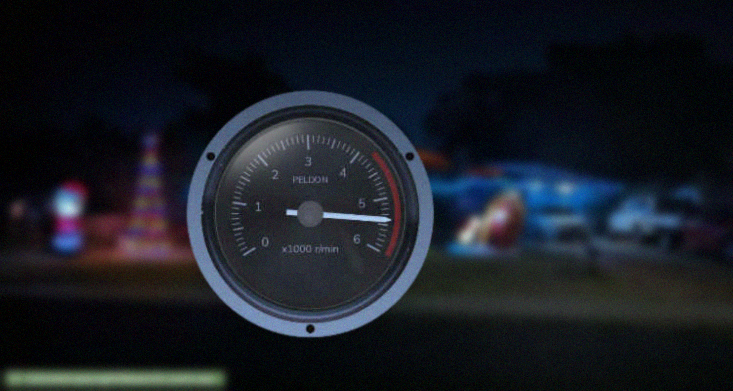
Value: **5400** rpm
